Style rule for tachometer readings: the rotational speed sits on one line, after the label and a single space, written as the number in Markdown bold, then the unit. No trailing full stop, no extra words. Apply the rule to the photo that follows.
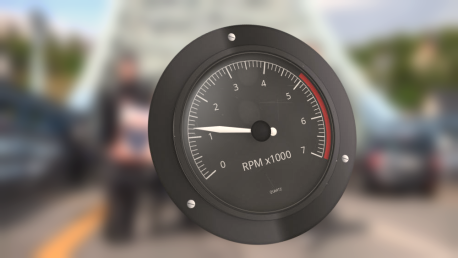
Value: **1200** rpm
